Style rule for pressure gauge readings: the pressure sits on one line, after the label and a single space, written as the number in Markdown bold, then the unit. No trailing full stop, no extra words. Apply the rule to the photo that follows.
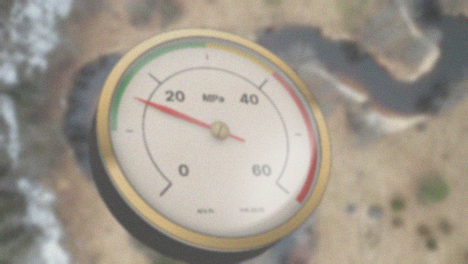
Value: **15** MPa
